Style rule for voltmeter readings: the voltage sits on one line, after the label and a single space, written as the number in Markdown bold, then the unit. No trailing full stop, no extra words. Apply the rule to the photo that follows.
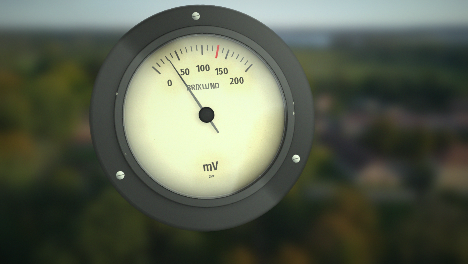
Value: **30** mV
